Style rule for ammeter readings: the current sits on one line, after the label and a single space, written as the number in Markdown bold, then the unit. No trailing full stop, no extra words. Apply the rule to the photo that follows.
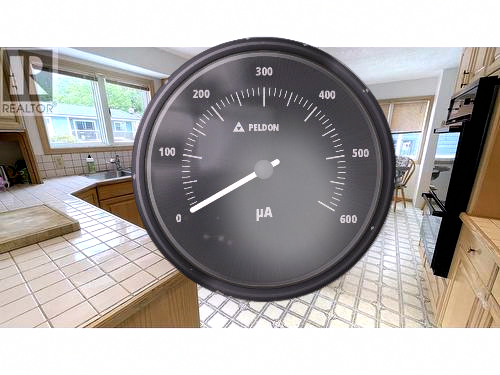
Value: **0** µA
